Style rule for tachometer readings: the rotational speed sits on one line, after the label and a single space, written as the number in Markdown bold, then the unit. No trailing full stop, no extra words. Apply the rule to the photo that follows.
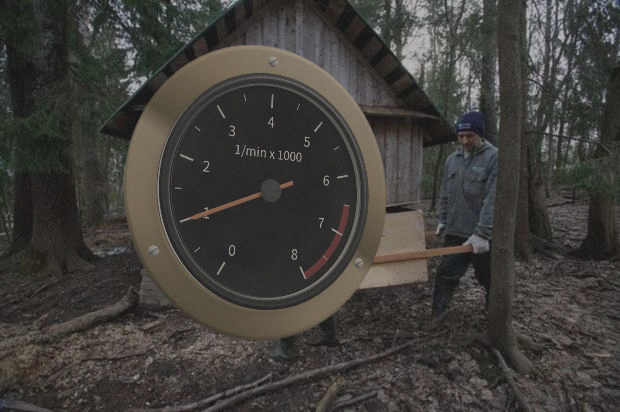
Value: **1000** rpm
